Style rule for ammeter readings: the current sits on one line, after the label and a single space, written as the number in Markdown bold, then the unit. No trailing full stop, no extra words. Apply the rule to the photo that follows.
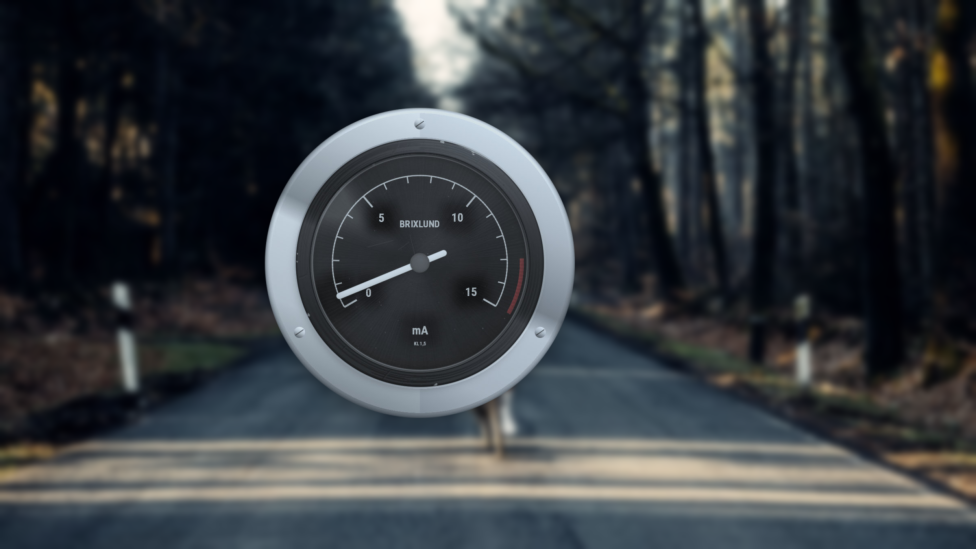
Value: **0.5** mA
